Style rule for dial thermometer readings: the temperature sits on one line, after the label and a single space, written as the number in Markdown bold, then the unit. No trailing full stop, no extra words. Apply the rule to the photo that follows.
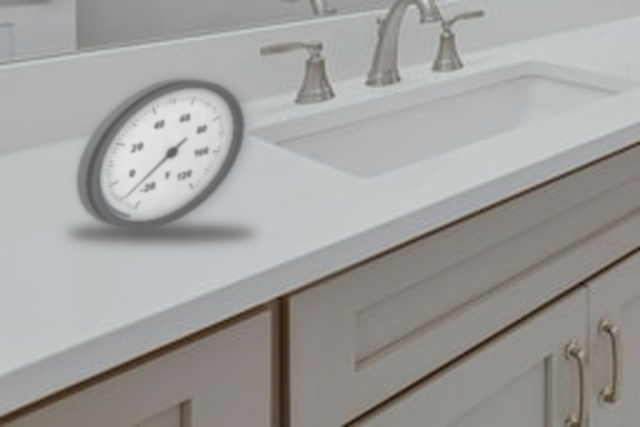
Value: **-10** °F
